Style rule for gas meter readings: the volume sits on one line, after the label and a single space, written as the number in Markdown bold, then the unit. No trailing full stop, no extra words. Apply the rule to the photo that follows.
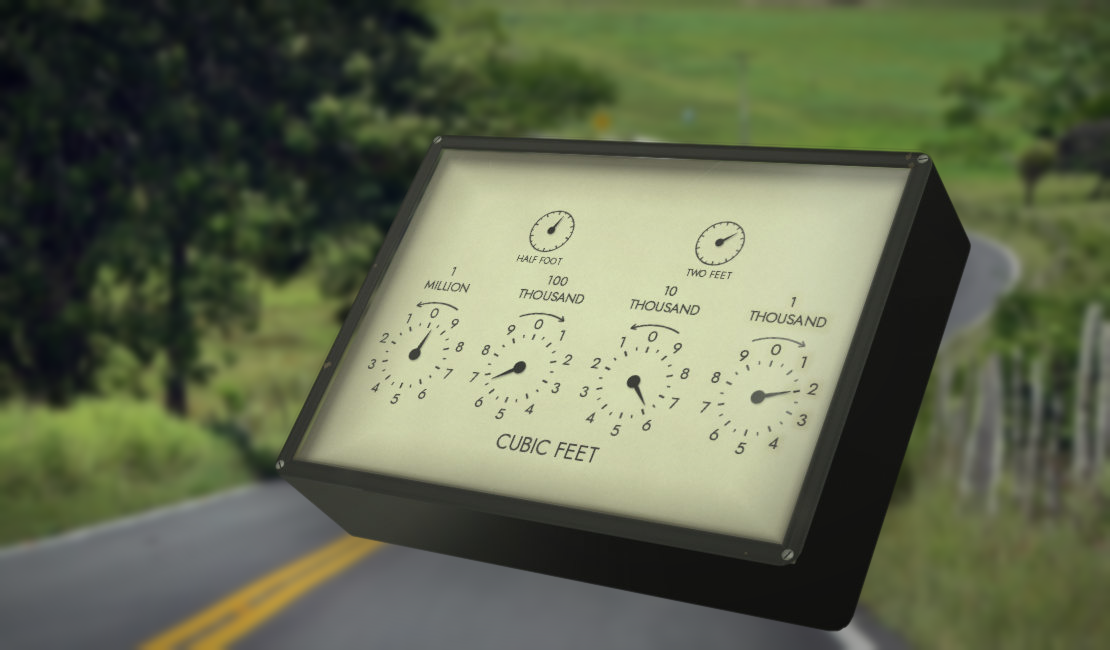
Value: **966200** ft³
